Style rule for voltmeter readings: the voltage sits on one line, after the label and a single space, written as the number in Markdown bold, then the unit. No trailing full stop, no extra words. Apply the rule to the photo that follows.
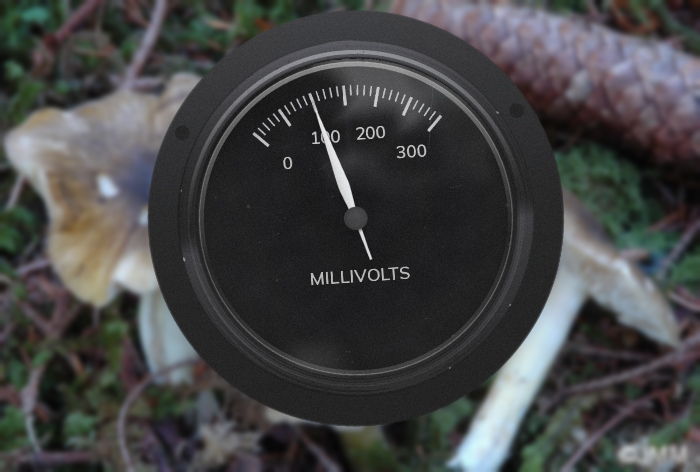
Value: **100** mV
